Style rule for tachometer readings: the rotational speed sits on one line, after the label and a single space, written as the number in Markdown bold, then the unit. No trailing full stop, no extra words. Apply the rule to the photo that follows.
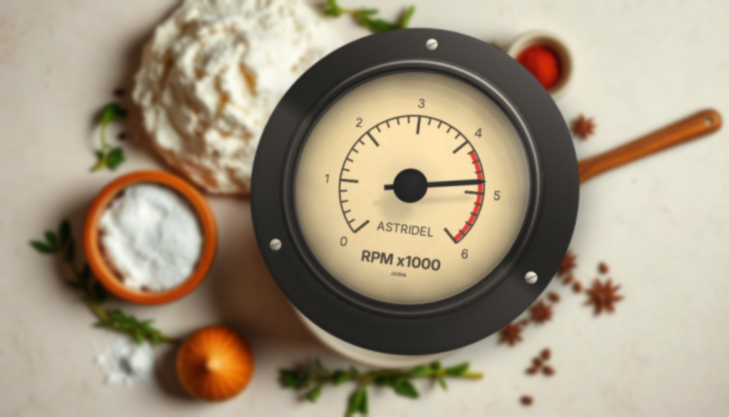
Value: **4800** rpm
